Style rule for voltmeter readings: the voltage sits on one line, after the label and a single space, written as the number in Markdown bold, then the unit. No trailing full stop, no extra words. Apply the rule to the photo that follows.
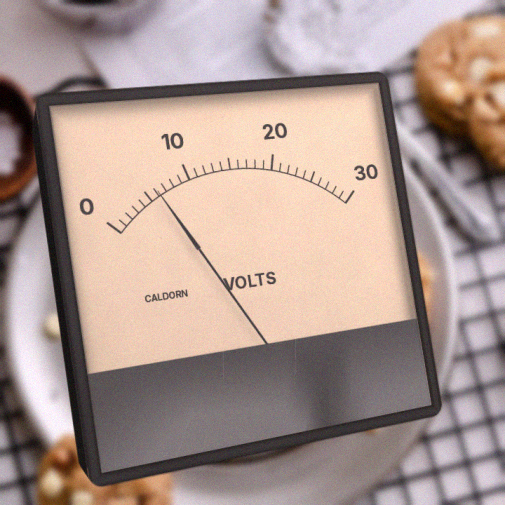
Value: **6** V
